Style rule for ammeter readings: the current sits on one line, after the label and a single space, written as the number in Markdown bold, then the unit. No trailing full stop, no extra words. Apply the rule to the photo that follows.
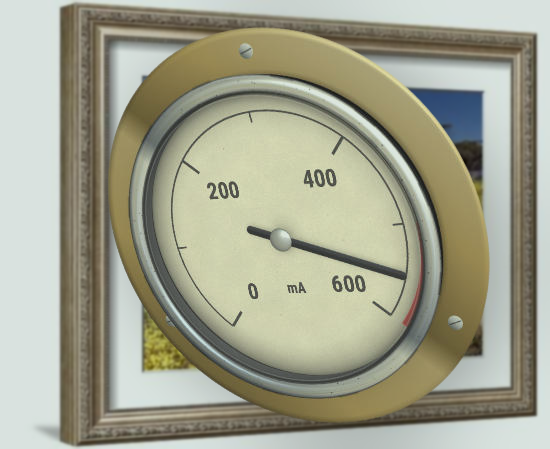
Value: **550** mA
